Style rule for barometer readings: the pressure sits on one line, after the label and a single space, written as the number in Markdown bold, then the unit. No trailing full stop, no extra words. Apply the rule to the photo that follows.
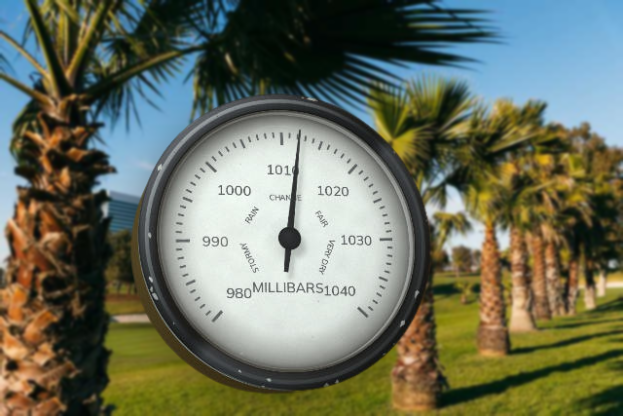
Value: **1012** mbar
